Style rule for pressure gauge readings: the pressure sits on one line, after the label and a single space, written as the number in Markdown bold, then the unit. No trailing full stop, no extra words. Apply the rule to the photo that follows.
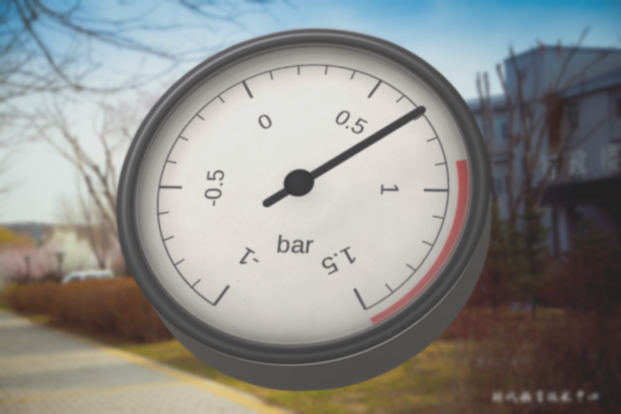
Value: **0.7** bar
